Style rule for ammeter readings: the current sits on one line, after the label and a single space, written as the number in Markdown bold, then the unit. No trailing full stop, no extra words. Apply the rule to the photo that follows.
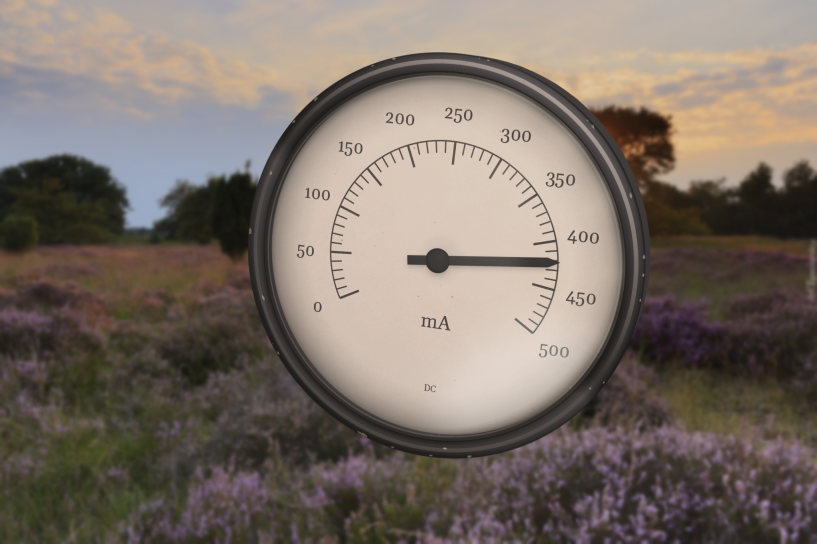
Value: **420** mA
